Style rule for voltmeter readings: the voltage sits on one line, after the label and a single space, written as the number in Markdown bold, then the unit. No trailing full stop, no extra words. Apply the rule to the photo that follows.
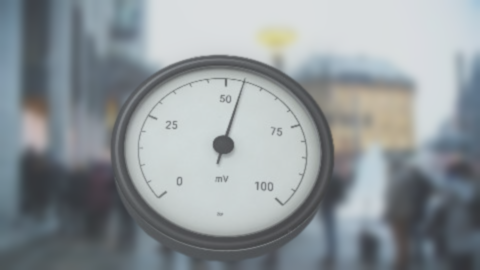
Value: **55** mV
